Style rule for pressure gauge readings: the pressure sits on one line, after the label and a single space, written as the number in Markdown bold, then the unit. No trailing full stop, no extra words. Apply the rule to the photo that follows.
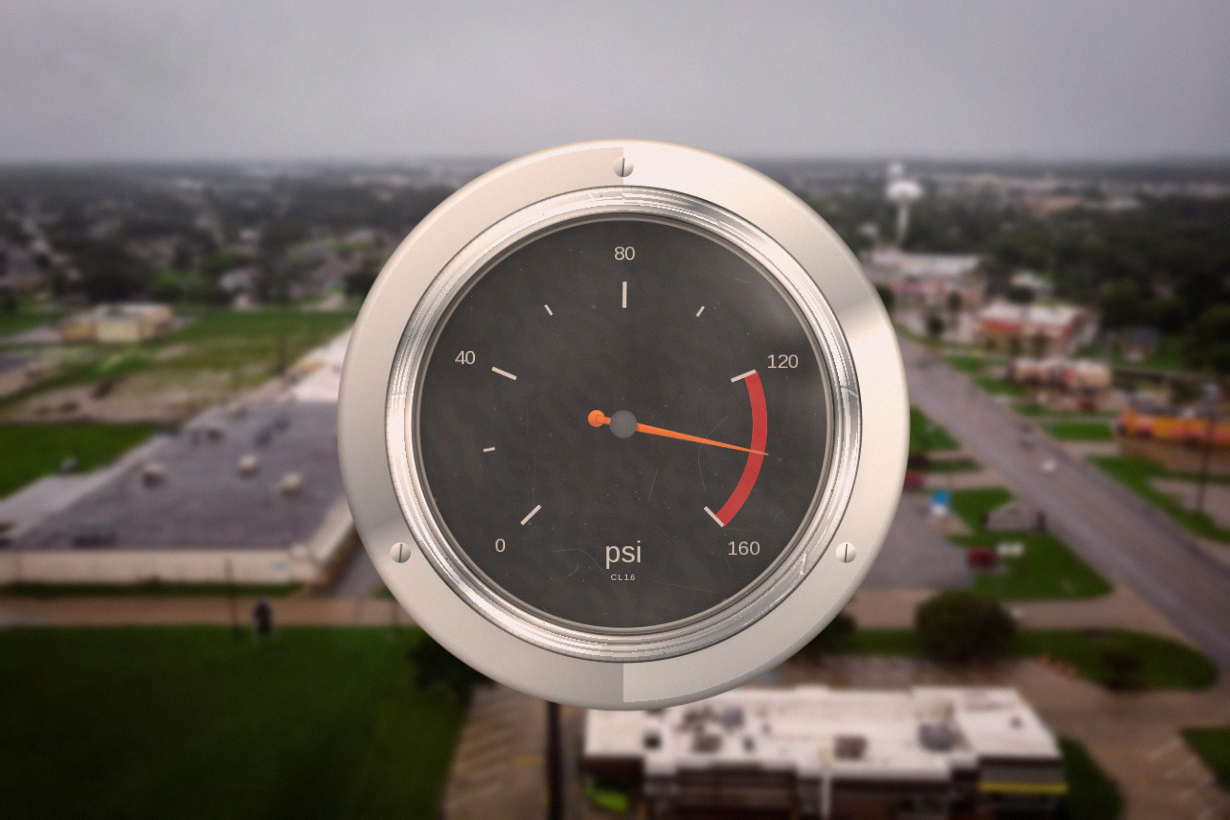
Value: **140** psi
